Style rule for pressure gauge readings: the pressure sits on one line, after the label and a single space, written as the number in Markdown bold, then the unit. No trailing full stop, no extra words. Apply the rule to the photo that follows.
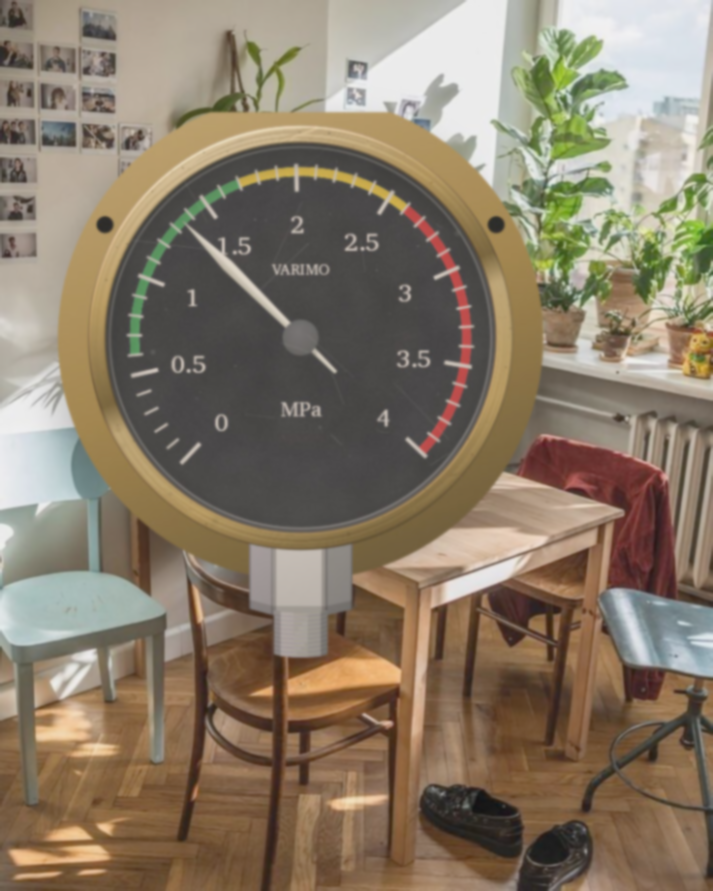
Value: **1.35** MPa
